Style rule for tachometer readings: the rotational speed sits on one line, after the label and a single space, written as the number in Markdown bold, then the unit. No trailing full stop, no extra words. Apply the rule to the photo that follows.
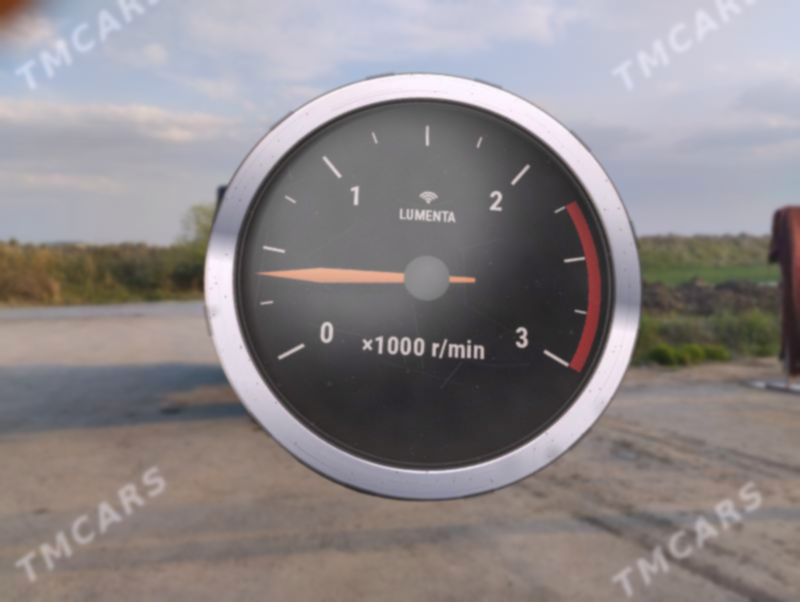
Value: **375** rpm
